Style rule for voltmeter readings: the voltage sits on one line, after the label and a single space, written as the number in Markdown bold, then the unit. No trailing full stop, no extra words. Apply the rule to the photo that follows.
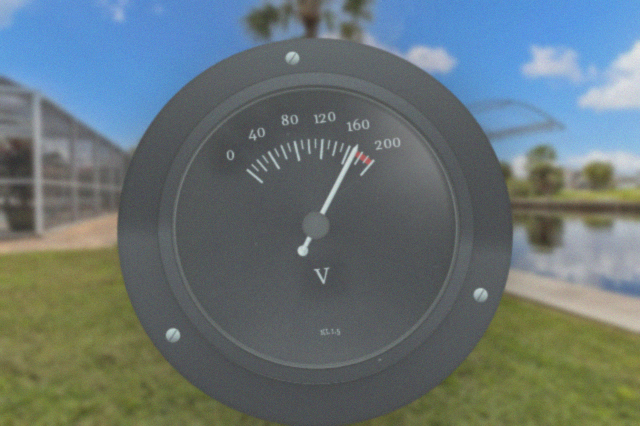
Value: **170** V
